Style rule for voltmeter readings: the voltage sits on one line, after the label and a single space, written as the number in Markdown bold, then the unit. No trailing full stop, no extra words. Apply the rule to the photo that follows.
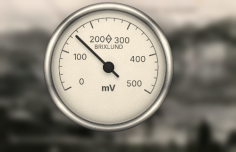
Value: **150** mV
